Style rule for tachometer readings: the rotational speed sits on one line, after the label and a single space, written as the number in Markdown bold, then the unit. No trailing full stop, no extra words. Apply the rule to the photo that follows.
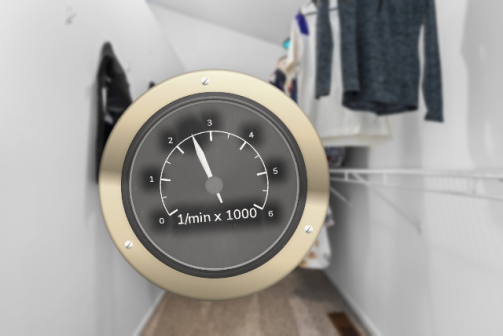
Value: **2500** rpm
